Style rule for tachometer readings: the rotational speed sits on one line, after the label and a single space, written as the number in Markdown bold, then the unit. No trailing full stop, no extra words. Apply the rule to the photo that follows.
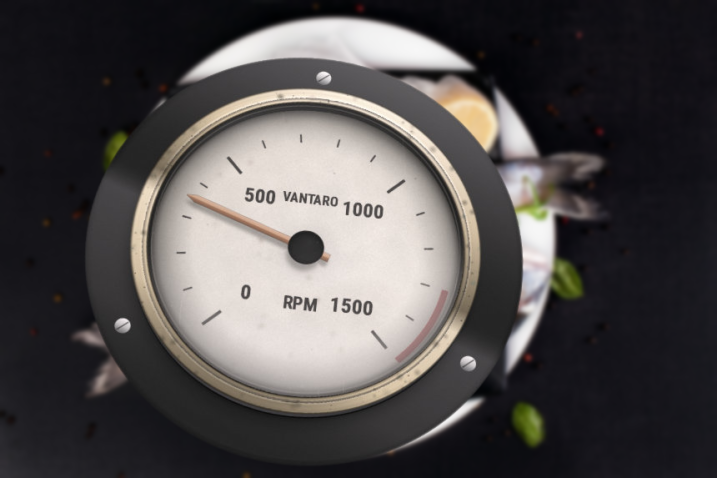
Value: **350** rpm
